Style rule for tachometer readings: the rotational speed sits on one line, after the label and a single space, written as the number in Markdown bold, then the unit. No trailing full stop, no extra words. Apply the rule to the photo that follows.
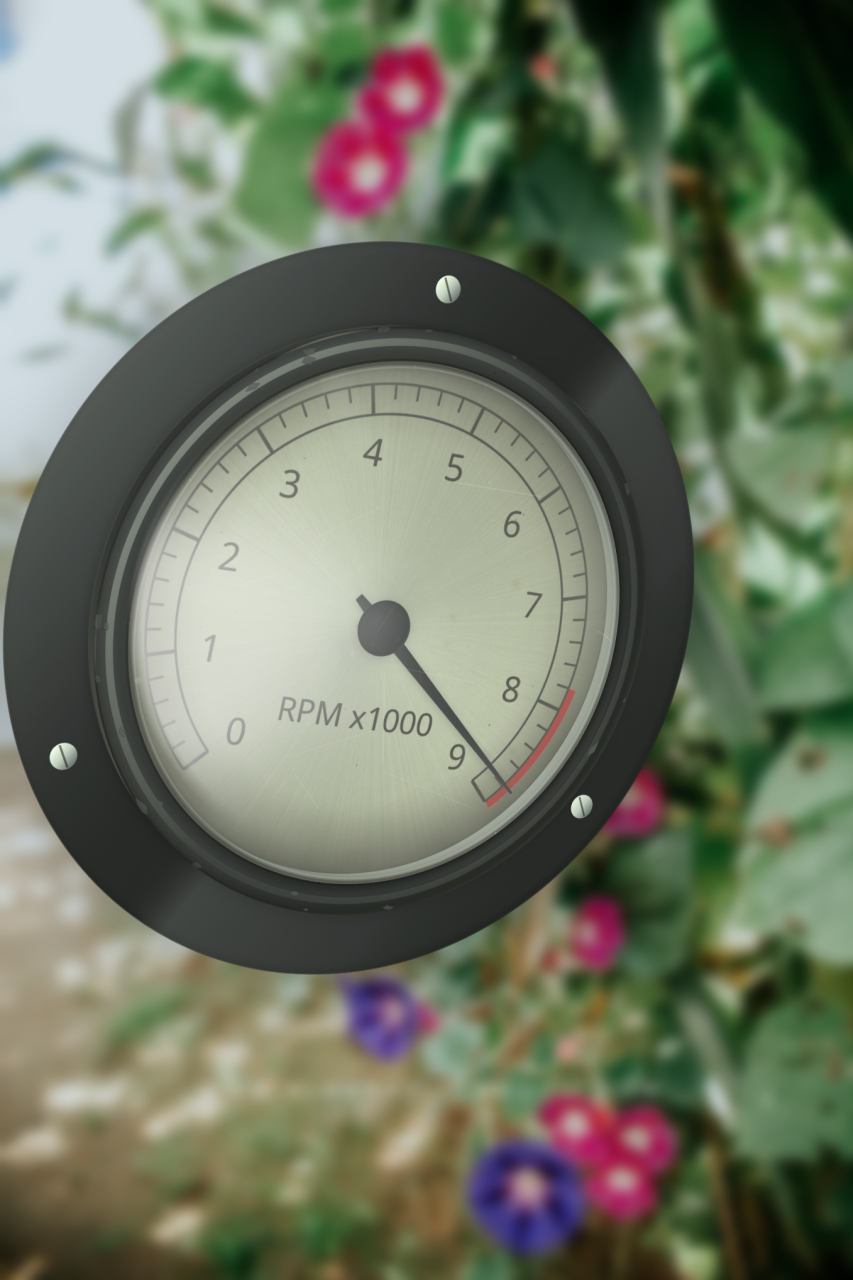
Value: **8800** rpm
